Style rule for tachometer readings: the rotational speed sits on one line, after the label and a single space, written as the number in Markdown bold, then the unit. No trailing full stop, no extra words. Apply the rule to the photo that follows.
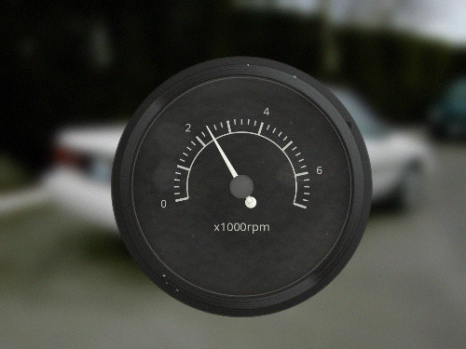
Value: **2400** rpm
